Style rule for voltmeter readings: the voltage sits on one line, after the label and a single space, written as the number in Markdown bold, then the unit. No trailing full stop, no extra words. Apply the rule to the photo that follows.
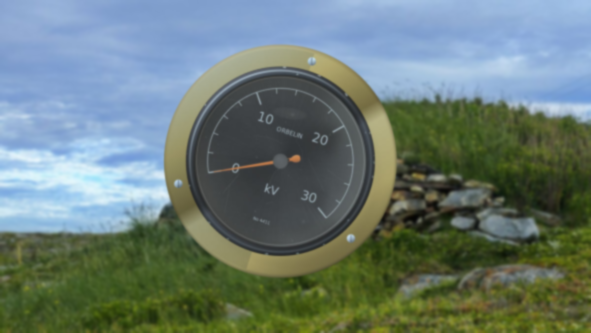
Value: **0** kV
